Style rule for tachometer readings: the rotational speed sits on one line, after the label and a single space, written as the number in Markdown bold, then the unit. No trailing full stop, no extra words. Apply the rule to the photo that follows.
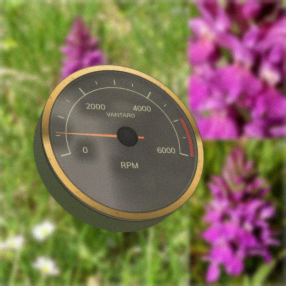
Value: **500** rpm
